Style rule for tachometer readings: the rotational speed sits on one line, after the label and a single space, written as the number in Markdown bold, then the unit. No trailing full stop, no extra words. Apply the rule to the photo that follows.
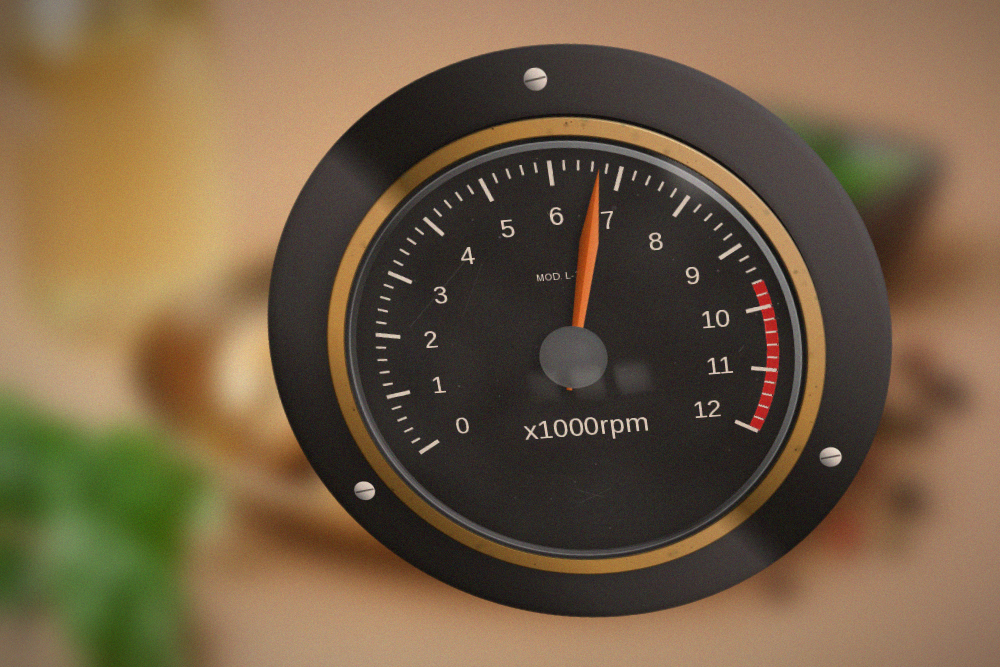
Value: **6700** rpm
